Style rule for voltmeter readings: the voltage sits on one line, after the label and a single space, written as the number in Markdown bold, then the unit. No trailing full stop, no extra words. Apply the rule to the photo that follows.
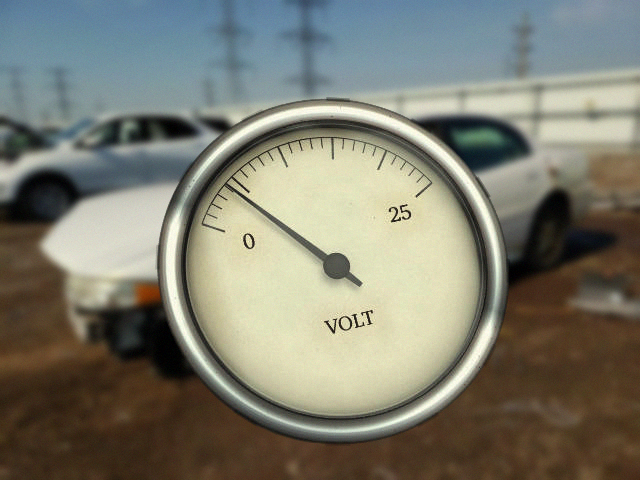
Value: **4** V
